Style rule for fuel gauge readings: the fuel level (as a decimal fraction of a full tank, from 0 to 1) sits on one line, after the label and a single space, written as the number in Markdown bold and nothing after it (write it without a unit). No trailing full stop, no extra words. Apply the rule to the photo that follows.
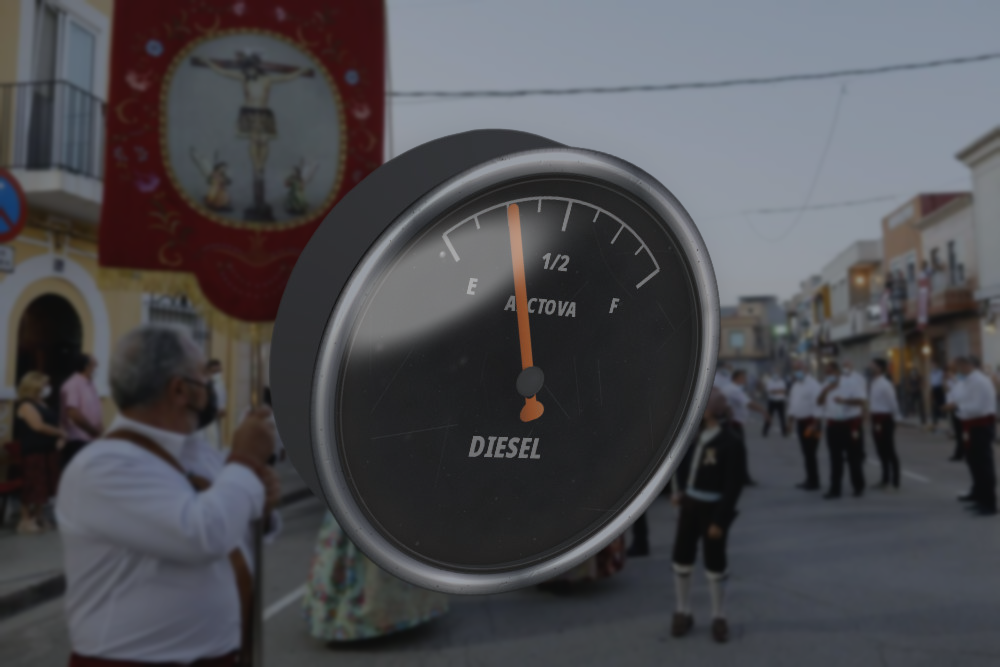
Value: **0.25**
